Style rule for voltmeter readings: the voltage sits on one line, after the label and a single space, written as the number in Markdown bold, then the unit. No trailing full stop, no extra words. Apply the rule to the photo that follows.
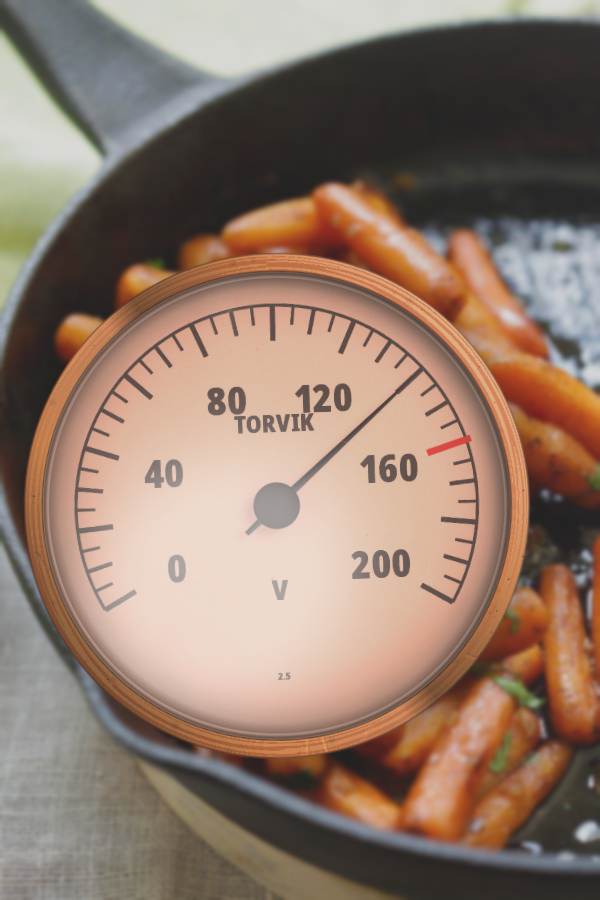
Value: **140** V
